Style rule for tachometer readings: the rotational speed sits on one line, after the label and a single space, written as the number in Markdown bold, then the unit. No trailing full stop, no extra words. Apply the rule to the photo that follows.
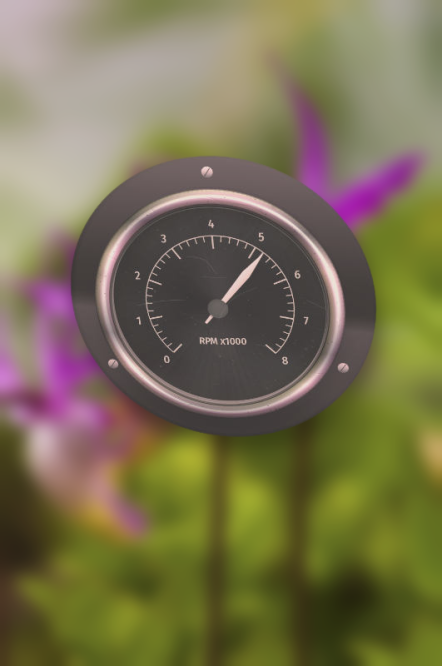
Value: **5200** rpm
